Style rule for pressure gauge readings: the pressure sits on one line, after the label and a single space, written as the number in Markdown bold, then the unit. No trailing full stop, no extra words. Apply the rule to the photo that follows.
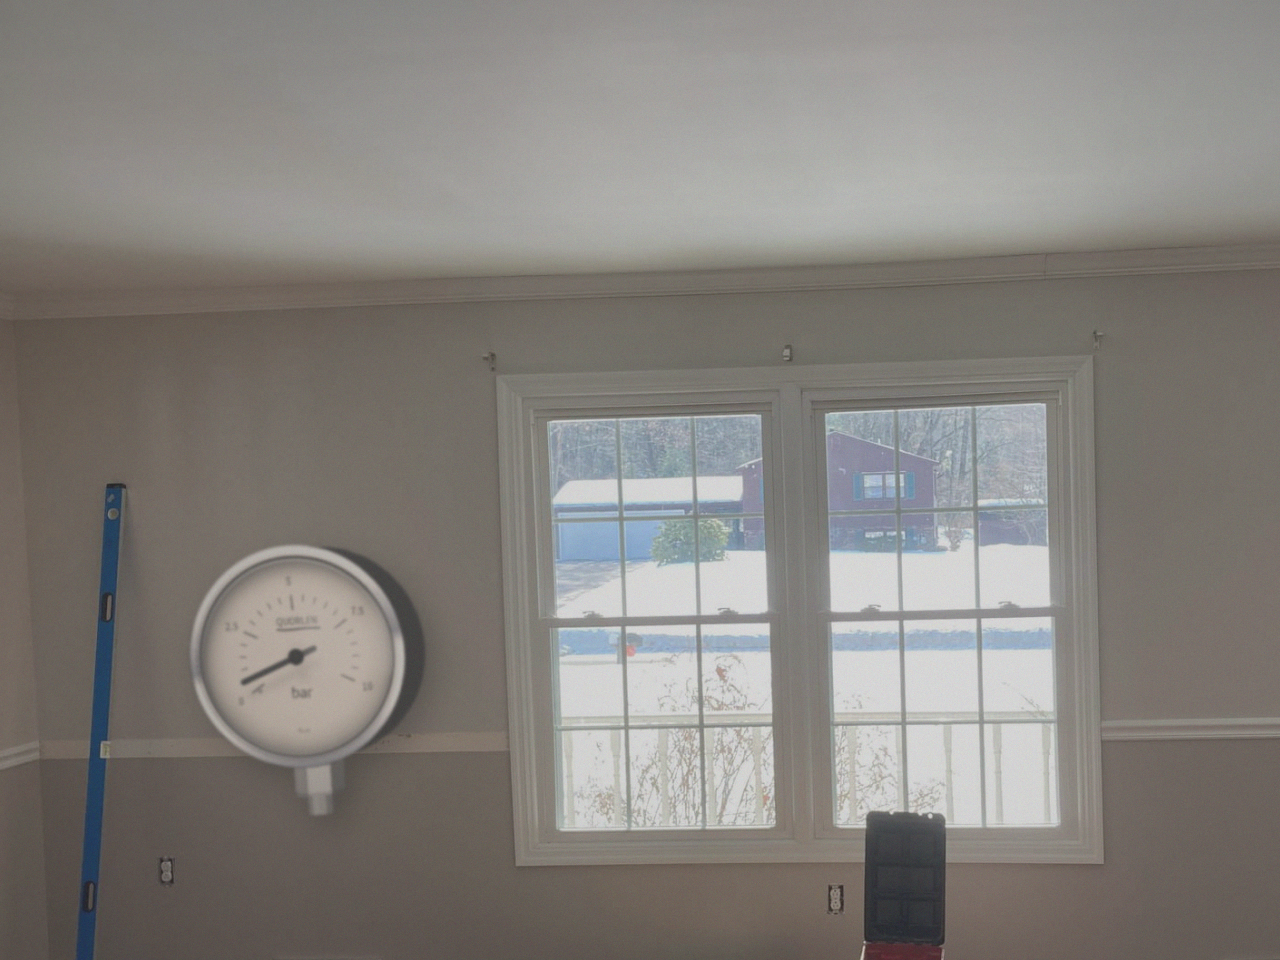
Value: **0.5** bar
